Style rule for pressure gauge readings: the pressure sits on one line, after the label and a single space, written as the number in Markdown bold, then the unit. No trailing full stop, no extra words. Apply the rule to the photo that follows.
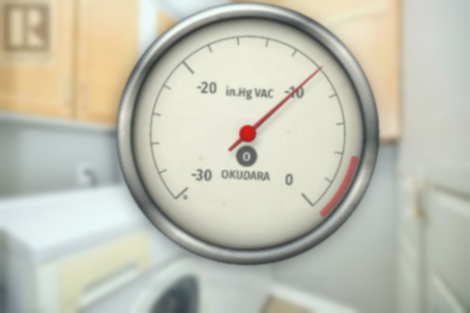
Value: **-10** inHg
